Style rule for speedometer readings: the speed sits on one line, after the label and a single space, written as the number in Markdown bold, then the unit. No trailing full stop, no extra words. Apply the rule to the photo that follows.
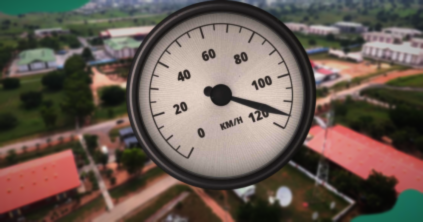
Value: **115** km/h
